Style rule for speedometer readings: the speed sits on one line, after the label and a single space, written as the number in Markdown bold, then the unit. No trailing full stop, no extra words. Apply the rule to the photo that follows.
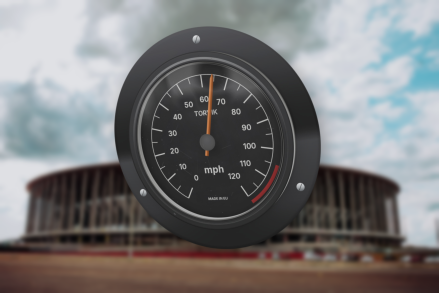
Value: **65** mph
